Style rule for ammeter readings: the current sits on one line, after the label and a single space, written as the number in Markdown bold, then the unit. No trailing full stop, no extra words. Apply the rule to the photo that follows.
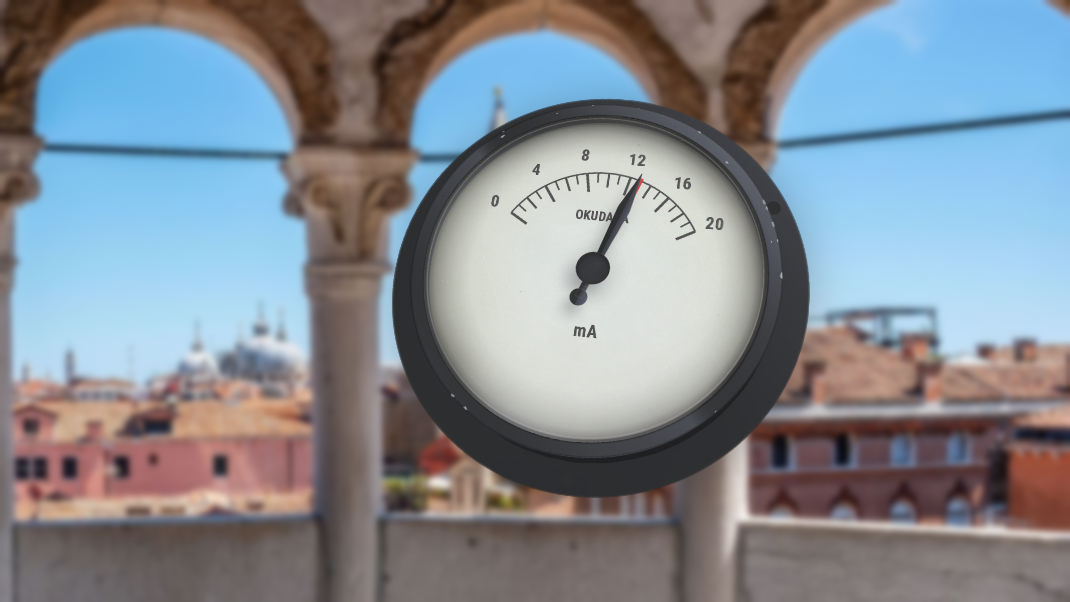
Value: **13** mA
